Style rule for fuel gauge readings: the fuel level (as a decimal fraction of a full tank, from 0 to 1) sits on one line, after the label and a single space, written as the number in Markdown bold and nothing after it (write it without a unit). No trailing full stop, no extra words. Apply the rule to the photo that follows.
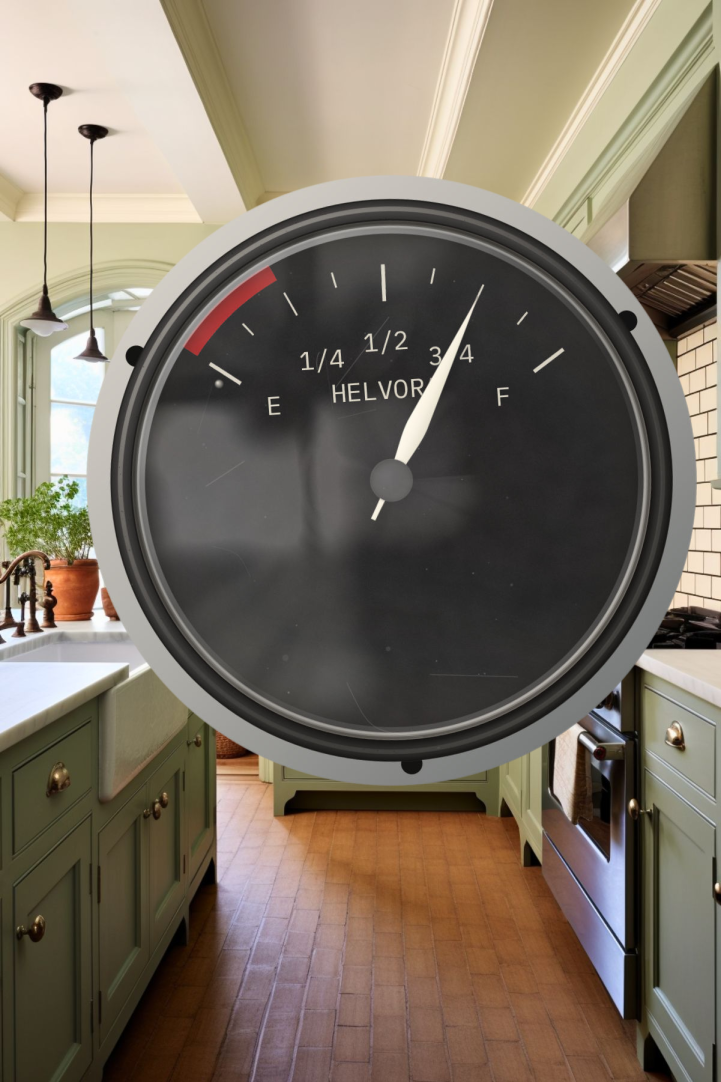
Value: **0.75**
